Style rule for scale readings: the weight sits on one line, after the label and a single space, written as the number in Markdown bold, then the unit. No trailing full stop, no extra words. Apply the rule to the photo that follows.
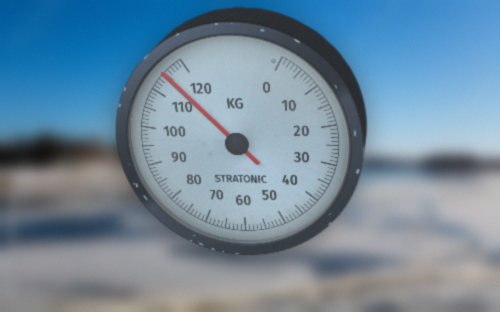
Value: **115** kg
